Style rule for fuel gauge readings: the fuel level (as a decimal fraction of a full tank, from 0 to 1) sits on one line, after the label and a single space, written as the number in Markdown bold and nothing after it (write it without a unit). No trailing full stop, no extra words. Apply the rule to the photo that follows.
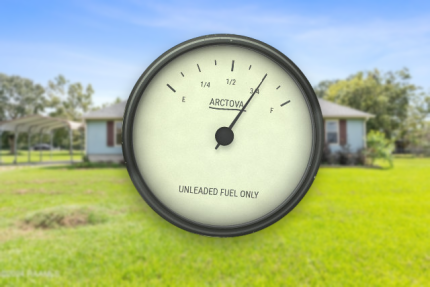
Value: **0.75**
